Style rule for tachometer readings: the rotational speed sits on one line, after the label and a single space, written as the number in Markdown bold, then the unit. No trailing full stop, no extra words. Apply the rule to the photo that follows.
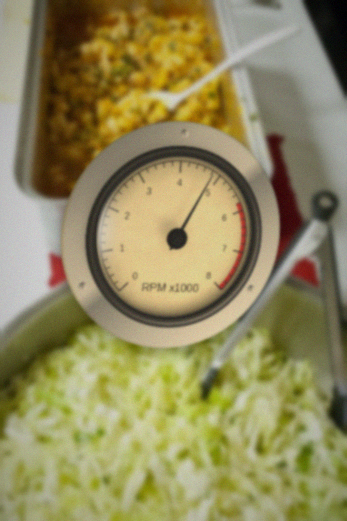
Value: **4800** rpm
